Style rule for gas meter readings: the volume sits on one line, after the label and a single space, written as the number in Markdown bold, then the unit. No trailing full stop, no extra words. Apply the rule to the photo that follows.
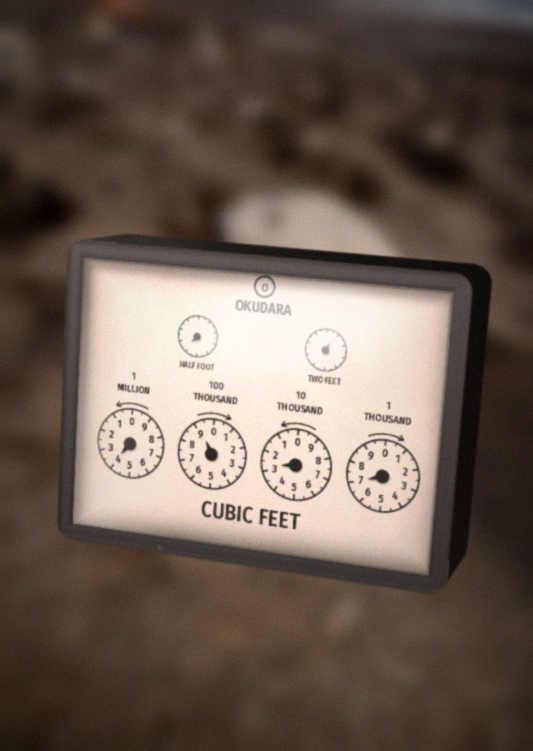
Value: **392700** ft³
